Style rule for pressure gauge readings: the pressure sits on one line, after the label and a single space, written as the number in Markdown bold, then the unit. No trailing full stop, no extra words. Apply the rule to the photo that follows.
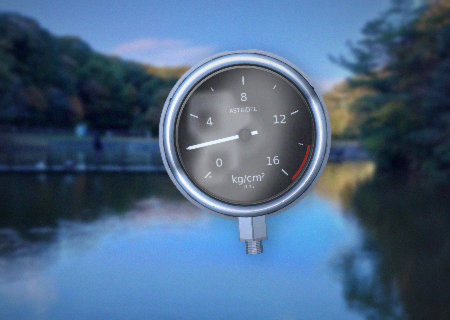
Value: **2** kg/cm²
